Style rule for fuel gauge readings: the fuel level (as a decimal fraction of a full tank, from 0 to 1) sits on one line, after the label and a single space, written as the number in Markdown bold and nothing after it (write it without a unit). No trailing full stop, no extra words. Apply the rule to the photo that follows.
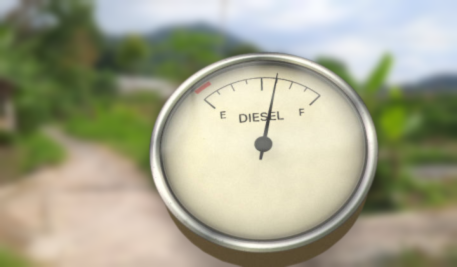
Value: **0.625**
